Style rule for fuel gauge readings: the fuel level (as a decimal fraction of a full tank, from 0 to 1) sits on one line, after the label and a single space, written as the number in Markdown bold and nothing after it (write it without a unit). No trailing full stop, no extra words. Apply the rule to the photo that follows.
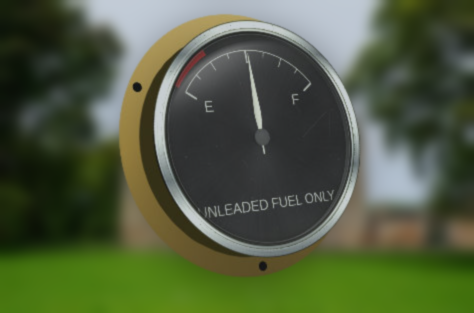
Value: **0.5**
